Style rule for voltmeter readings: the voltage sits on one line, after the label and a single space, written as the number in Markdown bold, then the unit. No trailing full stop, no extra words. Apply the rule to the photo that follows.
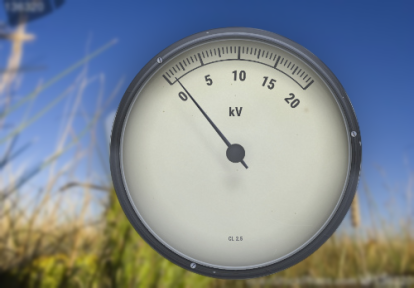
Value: **1** kV
